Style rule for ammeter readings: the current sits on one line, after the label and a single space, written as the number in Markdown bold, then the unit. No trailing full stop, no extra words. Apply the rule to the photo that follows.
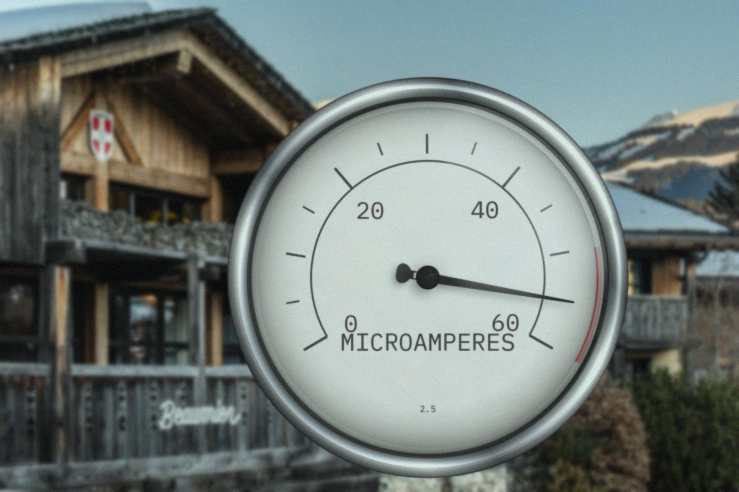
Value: **55** µA
